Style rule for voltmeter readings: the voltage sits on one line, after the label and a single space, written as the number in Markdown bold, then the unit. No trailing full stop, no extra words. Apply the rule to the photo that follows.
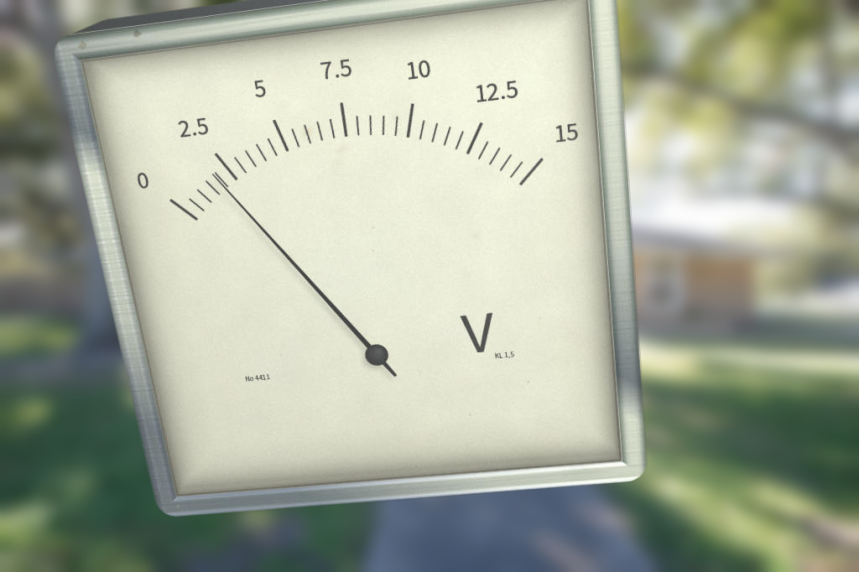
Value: **2** V
